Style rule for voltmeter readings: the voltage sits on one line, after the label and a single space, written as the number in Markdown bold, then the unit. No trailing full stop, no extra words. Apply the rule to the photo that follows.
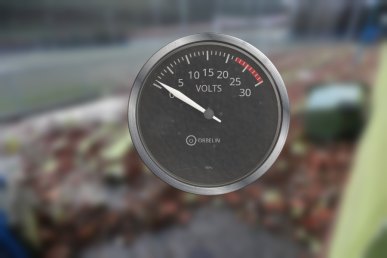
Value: **1** V
